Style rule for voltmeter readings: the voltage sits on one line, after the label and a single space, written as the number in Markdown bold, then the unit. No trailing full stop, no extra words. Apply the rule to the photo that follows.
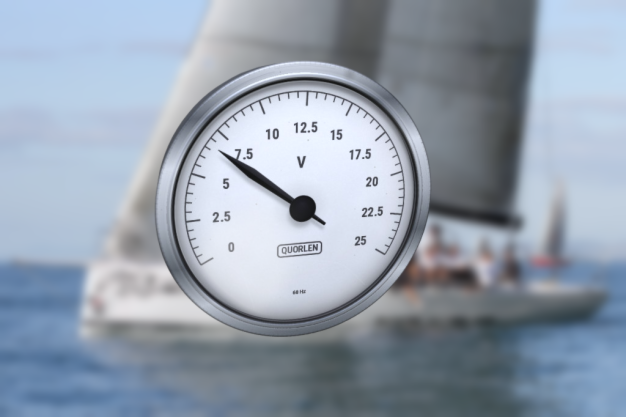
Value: **6.75** V
